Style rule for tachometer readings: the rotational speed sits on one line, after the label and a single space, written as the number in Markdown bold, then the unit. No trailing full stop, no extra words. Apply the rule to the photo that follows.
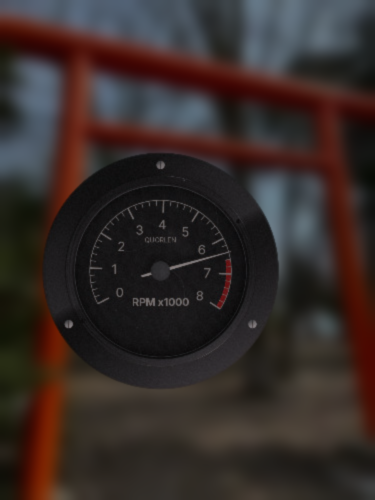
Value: **6400** rpm
